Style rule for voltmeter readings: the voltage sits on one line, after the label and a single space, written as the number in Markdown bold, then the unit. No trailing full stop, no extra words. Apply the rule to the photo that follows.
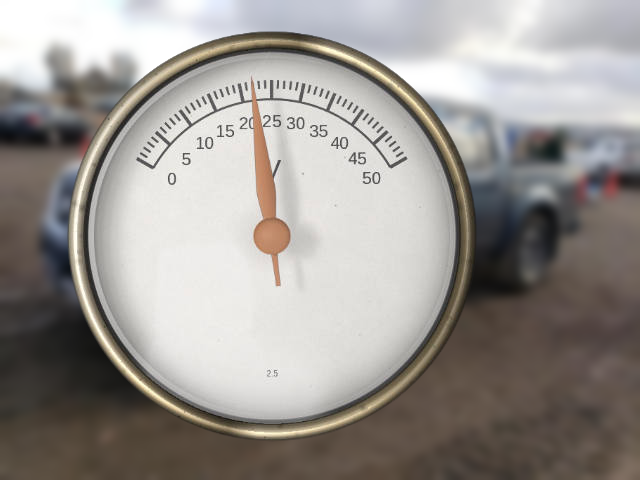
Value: **22** V
